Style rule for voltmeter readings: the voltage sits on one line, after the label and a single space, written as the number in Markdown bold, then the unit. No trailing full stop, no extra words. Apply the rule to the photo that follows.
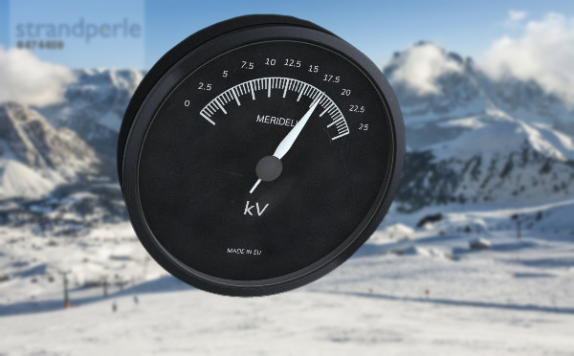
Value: **17.5** kV
